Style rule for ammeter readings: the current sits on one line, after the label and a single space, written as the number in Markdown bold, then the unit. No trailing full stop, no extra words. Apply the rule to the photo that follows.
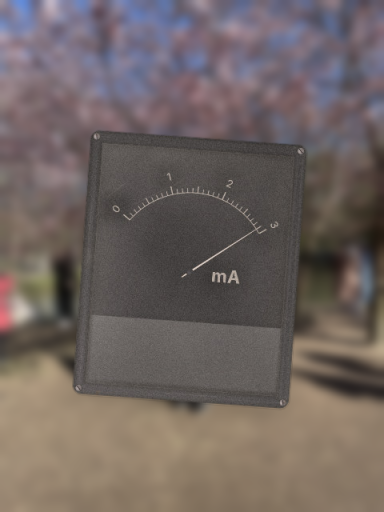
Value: **2.9** mA
